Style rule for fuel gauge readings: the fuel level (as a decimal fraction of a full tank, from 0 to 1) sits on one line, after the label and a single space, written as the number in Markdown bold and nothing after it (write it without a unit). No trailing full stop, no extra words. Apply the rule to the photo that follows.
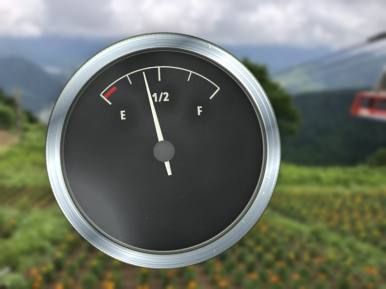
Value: **0.375**
